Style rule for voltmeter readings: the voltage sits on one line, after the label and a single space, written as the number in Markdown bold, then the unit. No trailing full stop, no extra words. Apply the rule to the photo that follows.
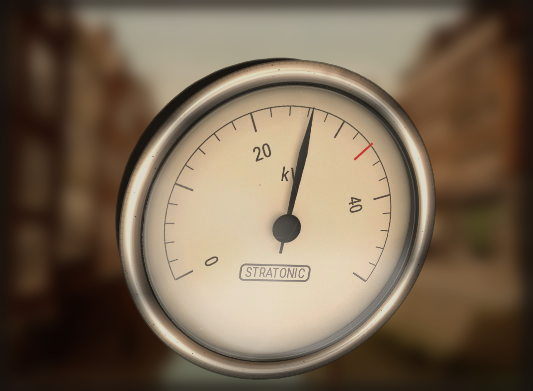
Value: **26** kV
